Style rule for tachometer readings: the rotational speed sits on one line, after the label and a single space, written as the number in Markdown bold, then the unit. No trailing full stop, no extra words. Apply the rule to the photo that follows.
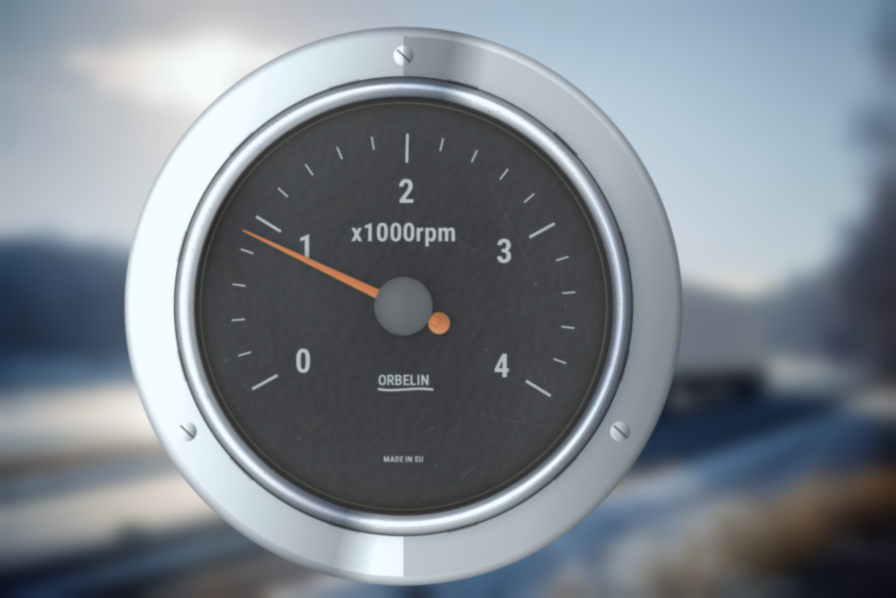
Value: **900** rpm
